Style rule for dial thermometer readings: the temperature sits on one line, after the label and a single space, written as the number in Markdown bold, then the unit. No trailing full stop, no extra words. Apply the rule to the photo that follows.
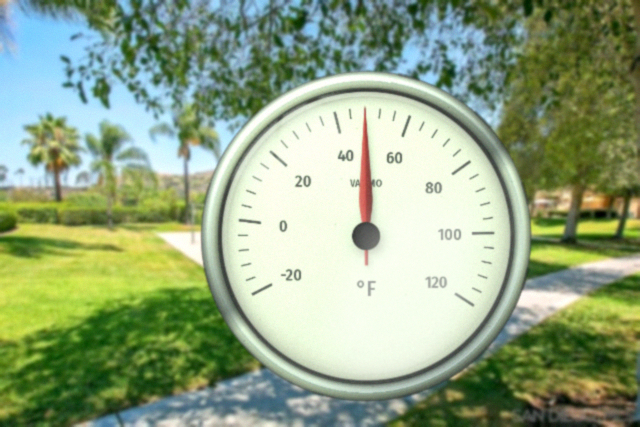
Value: **48** °F
